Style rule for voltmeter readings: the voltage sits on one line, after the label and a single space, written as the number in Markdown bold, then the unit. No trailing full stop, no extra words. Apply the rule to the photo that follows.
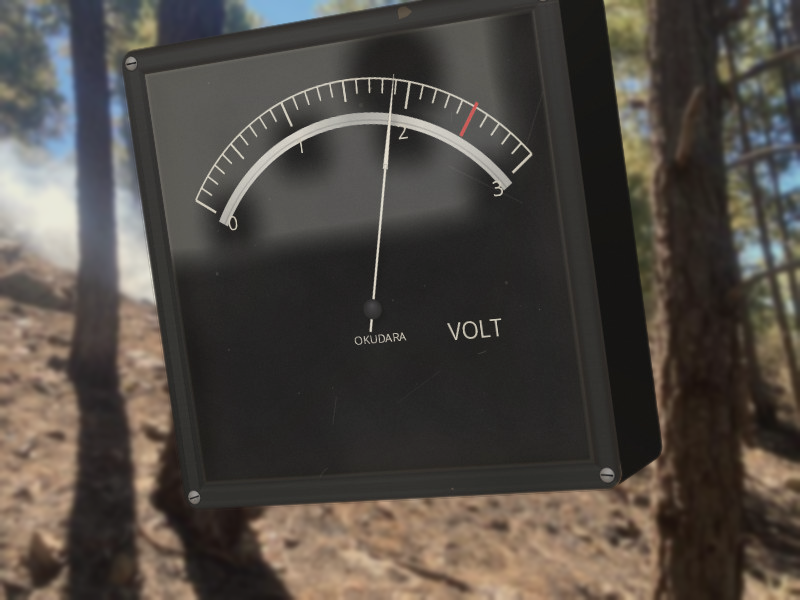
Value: **1.9** V
